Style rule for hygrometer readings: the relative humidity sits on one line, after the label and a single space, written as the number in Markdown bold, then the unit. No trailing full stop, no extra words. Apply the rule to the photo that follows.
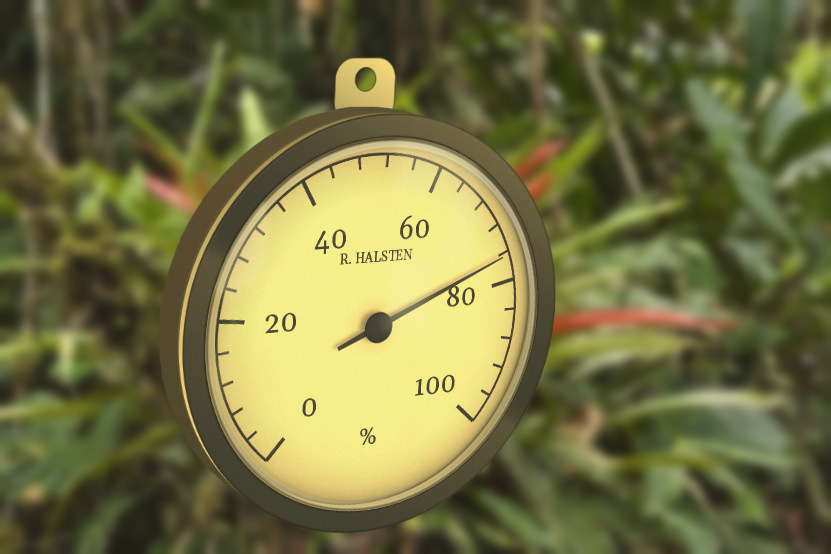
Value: **76** %
